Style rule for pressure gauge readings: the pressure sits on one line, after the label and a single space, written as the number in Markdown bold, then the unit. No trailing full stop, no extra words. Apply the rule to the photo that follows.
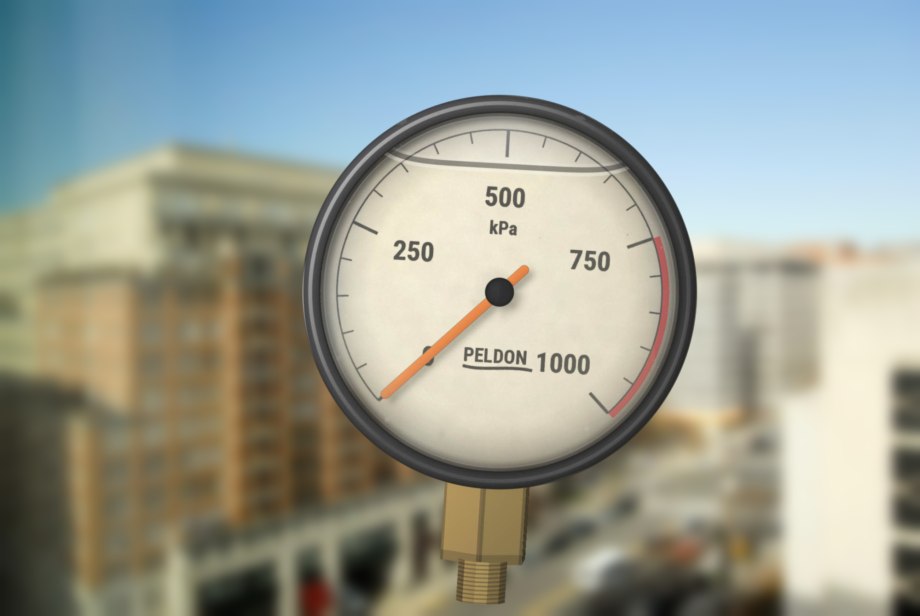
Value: **0** kPa
